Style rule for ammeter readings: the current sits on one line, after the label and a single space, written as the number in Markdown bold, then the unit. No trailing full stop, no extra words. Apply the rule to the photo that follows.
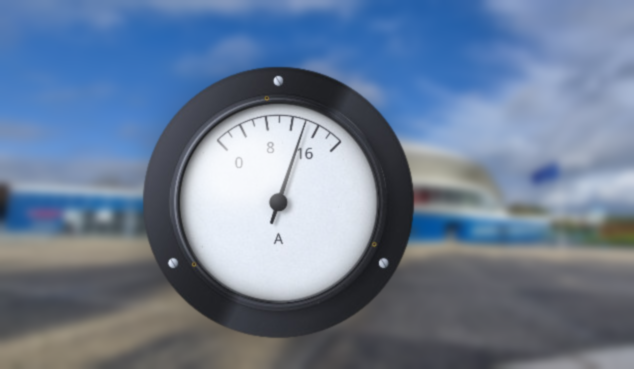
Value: **14** A
